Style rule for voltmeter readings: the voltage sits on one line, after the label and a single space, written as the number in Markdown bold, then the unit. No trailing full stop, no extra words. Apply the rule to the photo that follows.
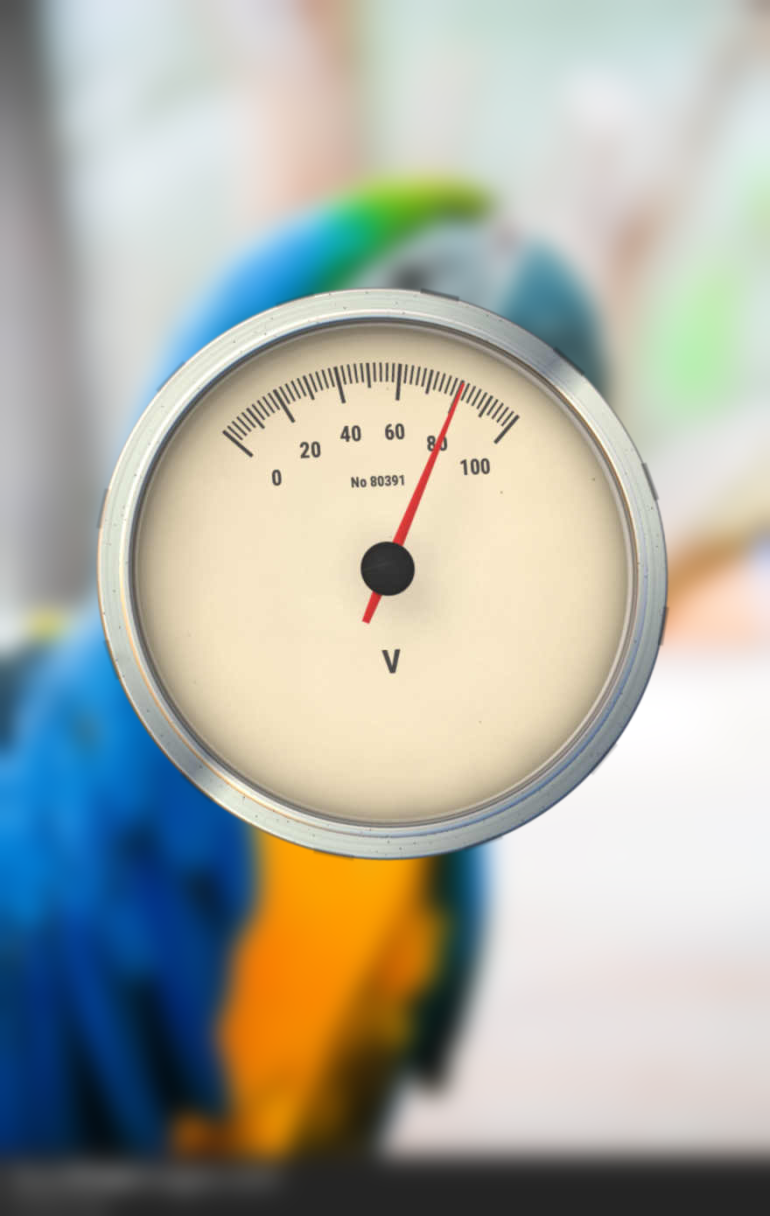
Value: **80** V
